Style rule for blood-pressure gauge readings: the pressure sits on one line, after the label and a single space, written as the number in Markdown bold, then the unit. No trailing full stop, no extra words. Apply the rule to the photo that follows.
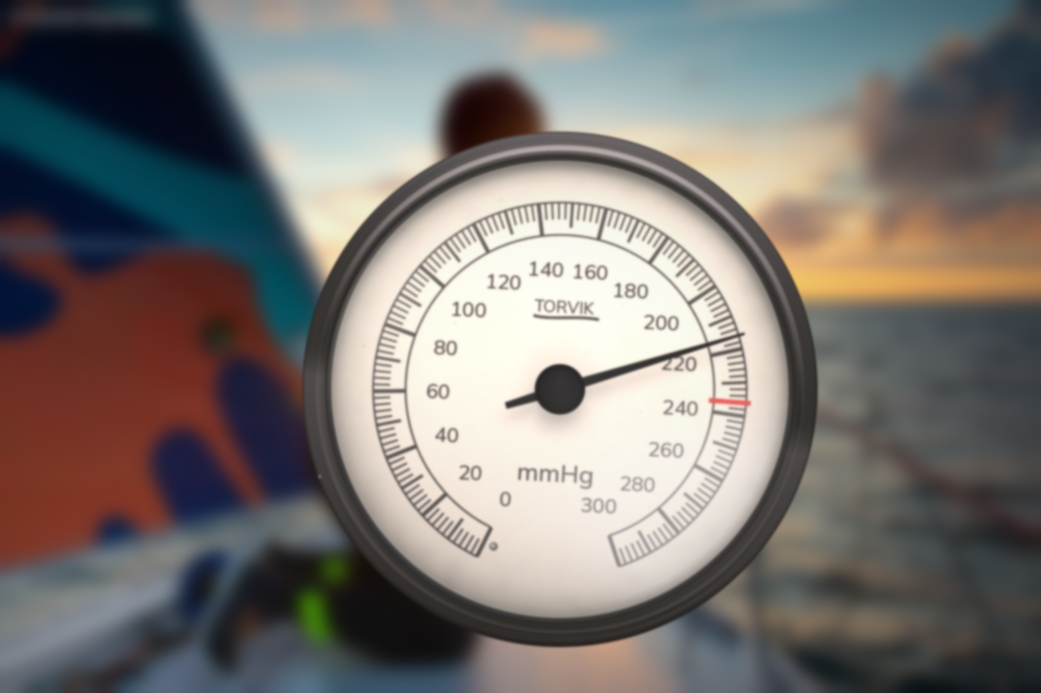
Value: **216** mmHg
